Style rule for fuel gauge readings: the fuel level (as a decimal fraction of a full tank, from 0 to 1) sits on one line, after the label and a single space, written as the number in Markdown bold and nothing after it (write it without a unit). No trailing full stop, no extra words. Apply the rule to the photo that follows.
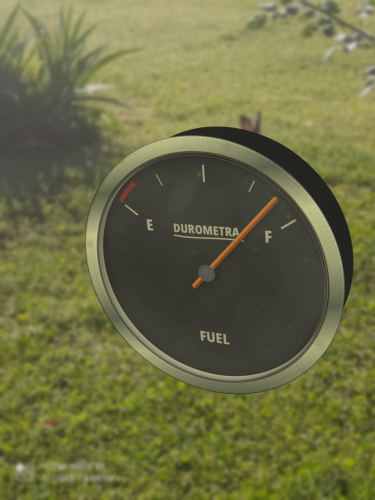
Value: **0.875**
